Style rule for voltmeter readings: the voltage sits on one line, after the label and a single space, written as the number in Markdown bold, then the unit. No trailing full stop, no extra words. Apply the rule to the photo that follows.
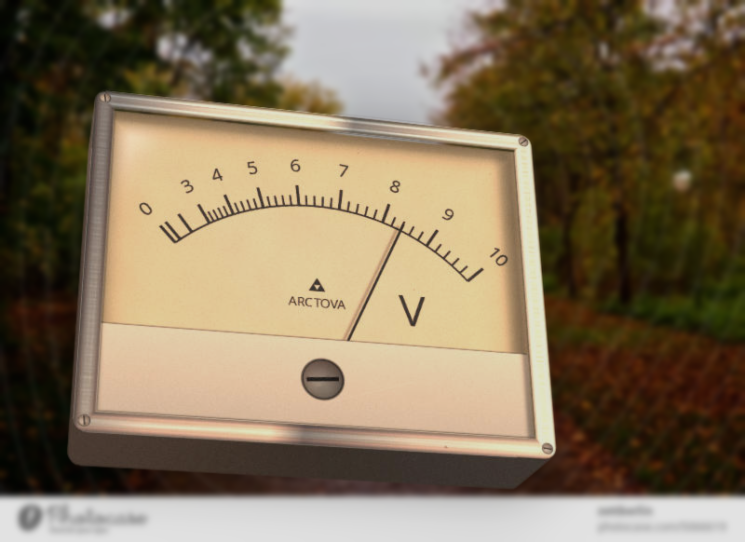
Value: **8.4** V
